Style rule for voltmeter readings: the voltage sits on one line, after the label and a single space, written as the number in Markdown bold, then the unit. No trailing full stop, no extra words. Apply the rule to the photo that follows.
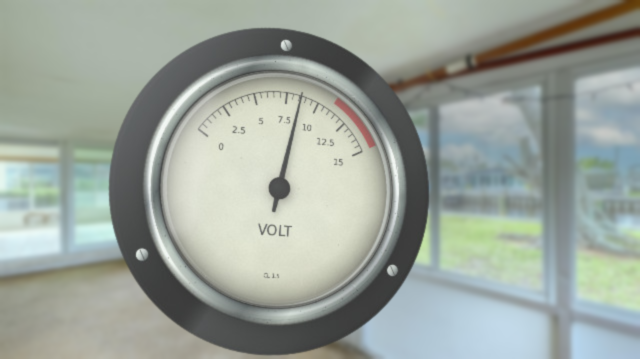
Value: **8.5** V
